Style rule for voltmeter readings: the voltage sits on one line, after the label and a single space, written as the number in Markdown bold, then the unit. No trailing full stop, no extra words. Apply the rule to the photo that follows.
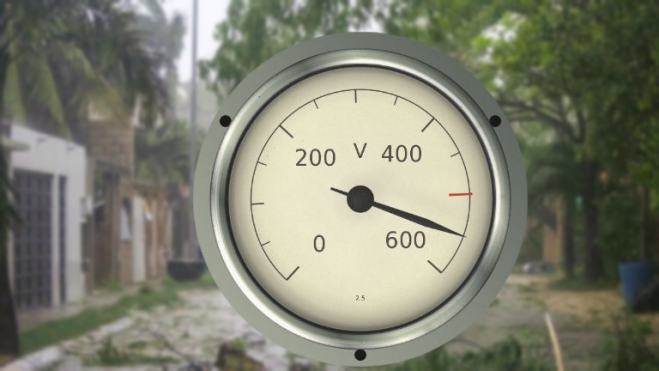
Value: **550** V
